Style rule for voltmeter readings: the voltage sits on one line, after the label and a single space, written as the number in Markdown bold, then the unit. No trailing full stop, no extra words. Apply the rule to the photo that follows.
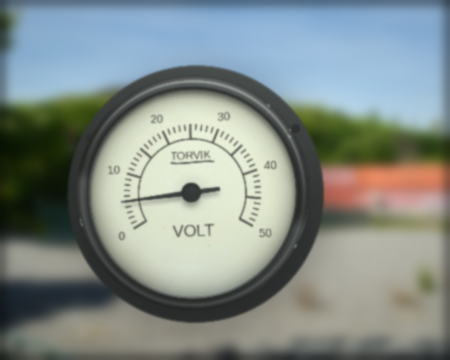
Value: **5** V
